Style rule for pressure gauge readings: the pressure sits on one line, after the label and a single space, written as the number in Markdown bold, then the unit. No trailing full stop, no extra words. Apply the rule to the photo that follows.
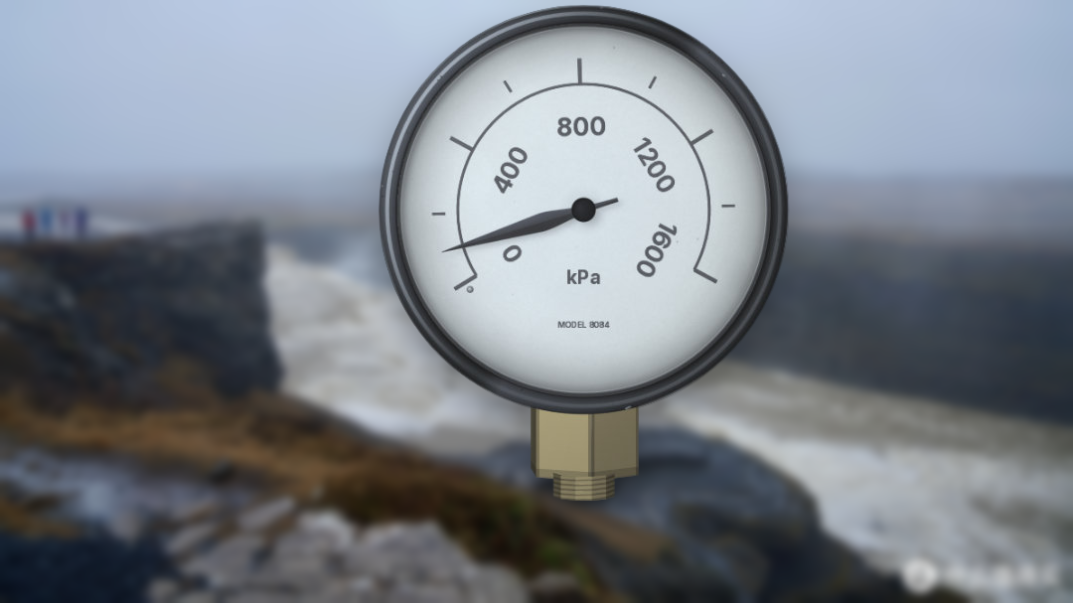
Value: **100** kPa
